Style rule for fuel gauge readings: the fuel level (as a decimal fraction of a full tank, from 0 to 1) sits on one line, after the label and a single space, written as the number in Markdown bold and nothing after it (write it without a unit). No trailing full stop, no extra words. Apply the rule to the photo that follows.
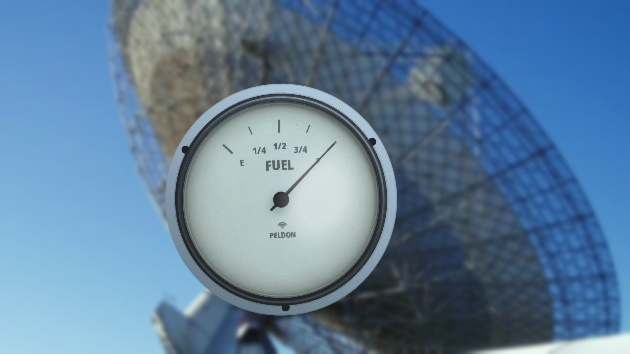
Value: **1**
